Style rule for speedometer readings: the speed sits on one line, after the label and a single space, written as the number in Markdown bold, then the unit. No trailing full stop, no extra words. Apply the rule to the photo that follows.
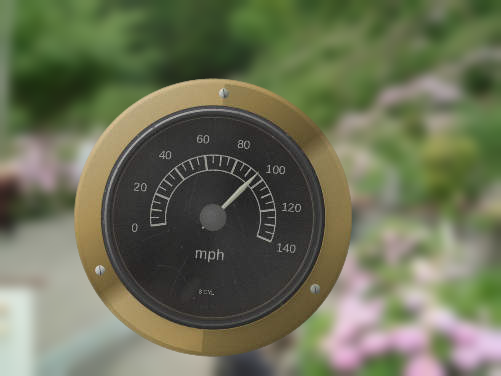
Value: **95** mph
